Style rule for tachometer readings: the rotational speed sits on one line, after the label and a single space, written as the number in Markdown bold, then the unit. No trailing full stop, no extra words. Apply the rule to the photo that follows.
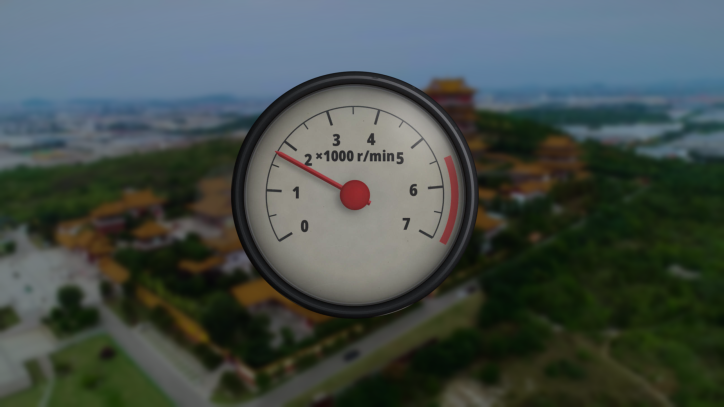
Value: **1750** rpm
